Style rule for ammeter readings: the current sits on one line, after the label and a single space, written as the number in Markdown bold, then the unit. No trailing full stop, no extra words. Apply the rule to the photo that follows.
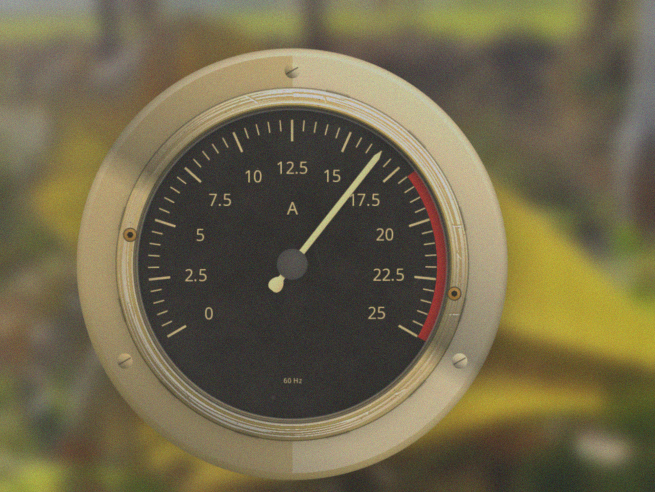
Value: **16.5** A
